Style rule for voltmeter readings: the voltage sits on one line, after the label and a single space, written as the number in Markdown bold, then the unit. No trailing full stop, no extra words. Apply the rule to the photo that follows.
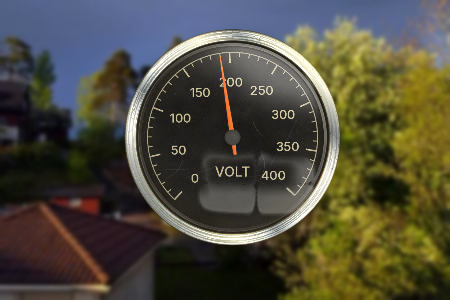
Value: **190** V
